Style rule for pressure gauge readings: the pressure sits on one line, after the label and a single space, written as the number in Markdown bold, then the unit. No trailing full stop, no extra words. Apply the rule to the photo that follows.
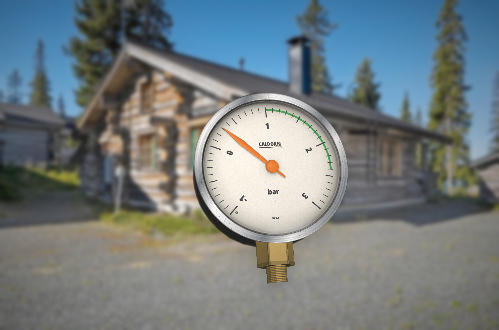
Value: **0.3** bar
